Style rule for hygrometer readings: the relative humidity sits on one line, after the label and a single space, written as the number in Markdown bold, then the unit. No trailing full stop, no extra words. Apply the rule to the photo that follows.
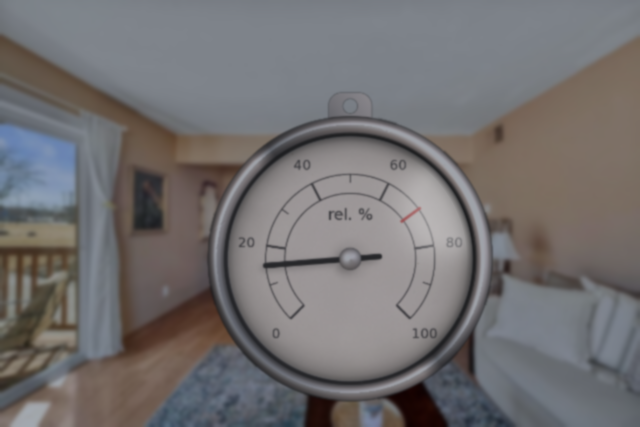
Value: **15** %
